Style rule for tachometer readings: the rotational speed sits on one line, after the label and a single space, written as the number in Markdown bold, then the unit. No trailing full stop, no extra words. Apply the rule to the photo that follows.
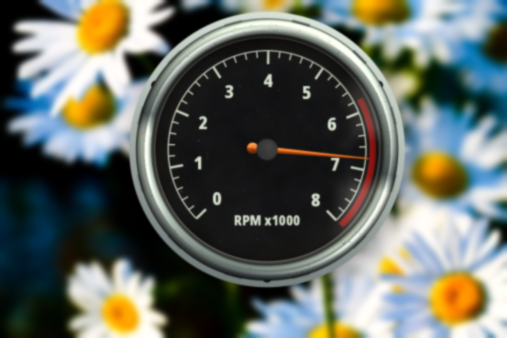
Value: **6800** rpm
